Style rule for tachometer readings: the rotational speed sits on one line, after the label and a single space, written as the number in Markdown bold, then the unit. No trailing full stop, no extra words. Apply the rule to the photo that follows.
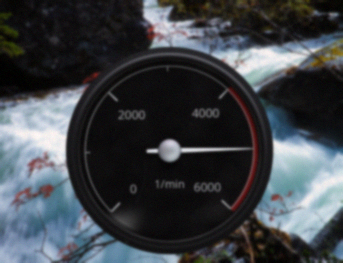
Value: **5000** rpm
